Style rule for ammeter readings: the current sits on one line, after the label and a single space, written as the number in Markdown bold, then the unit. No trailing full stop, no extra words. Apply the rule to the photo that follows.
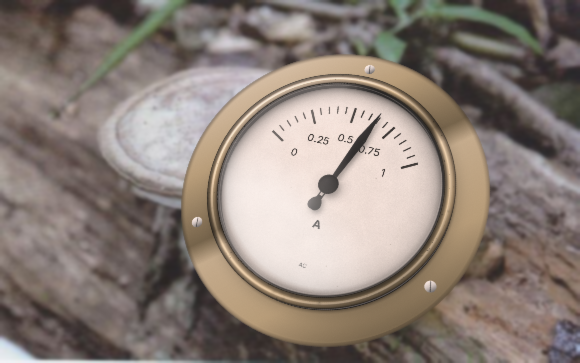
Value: **0.65** A
